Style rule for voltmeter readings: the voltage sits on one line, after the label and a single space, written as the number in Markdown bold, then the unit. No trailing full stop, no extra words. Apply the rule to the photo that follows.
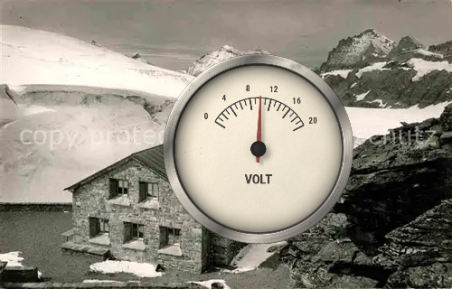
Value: **10** V
